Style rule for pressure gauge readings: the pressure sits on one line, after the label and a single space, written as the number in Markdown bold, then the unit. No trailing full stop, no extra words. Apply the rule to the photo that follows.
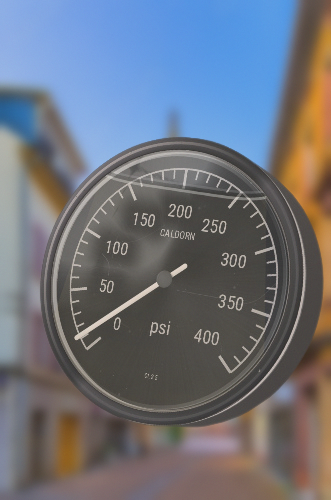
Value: **10** psi
